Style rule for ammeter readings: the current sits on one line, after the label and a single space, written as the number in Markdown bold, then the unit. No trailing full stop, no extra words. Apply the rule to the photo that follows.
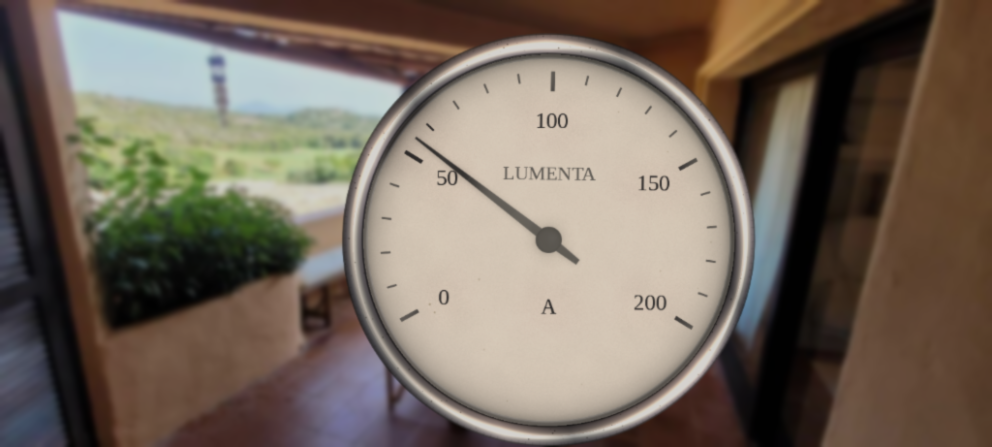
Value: **55** A
